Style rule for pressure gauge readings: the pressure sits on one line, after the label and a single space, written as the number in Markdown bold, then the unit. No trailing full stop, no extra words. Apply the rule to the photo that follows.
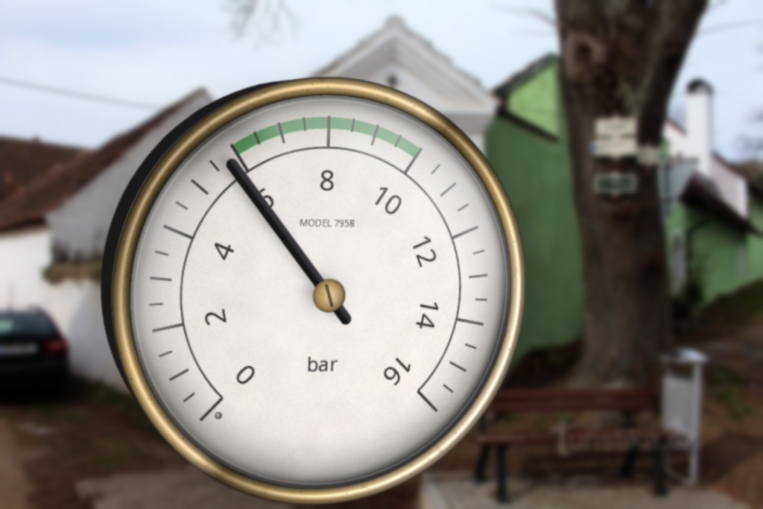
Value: **5.75** bar
